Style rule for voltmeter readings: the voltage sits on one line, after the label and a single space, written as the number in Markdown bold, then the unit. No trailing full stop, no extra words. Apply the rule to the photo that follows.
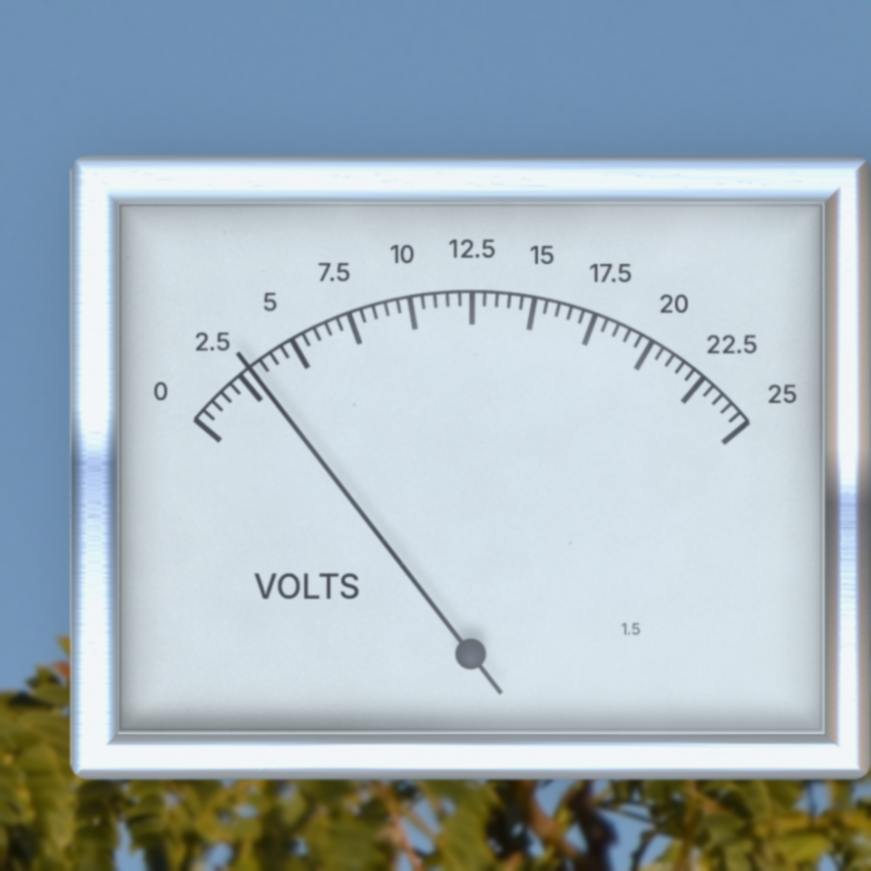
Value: **3** V
